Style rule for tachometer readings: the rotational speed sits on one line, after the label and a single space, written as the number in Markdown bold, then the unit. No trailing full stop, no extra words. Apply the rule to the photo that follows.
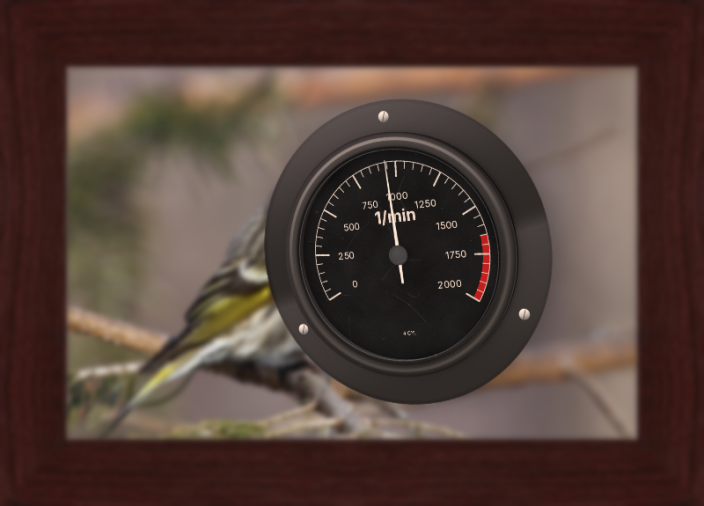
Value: **950** rpm
